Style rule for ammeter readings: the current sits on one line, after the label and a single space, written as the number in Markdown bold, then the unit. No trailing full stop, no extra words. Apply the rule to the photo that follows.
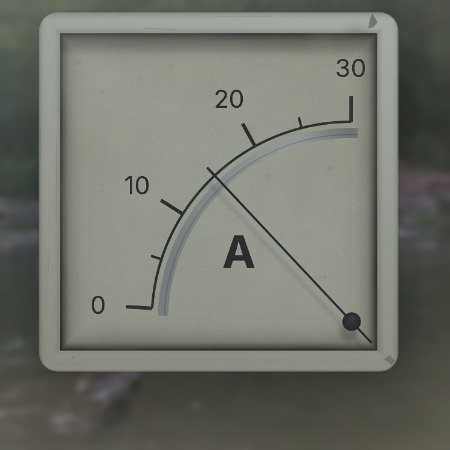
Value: **15** A
